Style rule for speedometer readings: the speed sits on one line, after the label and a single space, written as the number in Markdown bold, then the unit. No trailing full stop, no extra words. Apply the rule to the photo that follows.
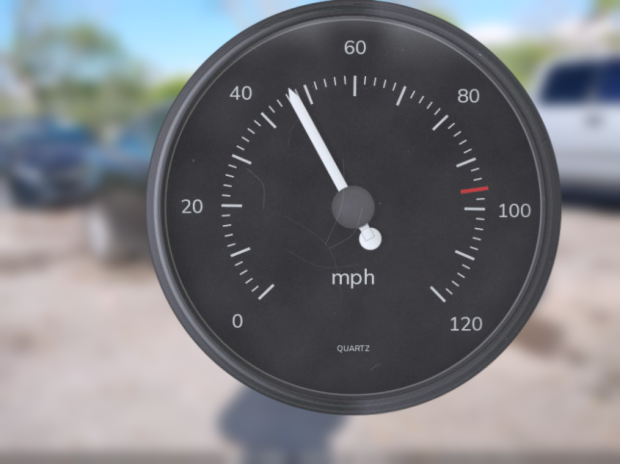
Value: **47** mph
